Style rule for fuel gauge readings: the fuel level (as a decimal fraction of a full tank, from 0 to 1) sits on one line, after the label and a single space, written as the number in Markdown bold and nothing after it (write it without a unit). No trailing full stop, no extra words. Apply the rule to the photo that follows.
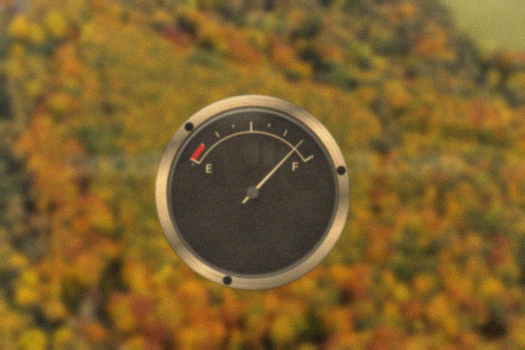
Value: **0.875**
